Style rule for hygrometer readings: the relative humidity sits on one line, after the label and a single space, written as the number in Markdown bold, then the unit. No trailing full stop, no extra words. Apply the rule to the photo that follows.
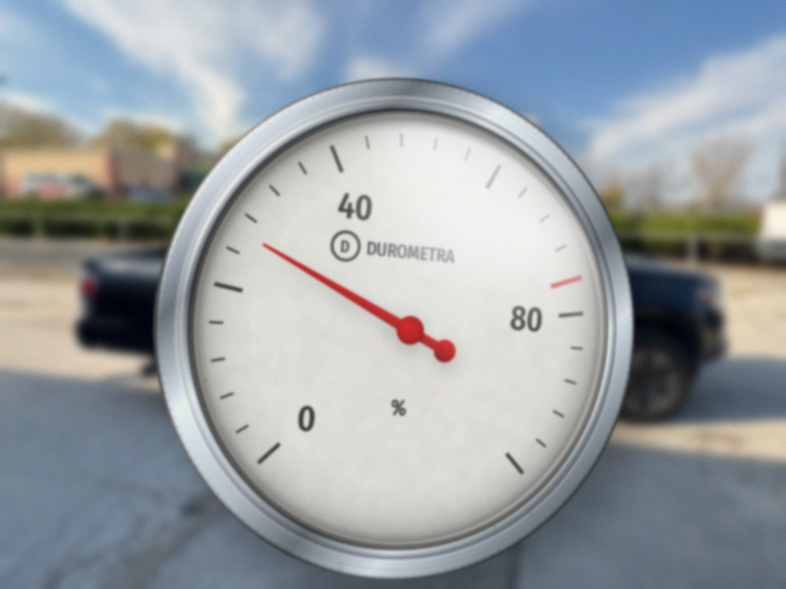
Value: **26** %
